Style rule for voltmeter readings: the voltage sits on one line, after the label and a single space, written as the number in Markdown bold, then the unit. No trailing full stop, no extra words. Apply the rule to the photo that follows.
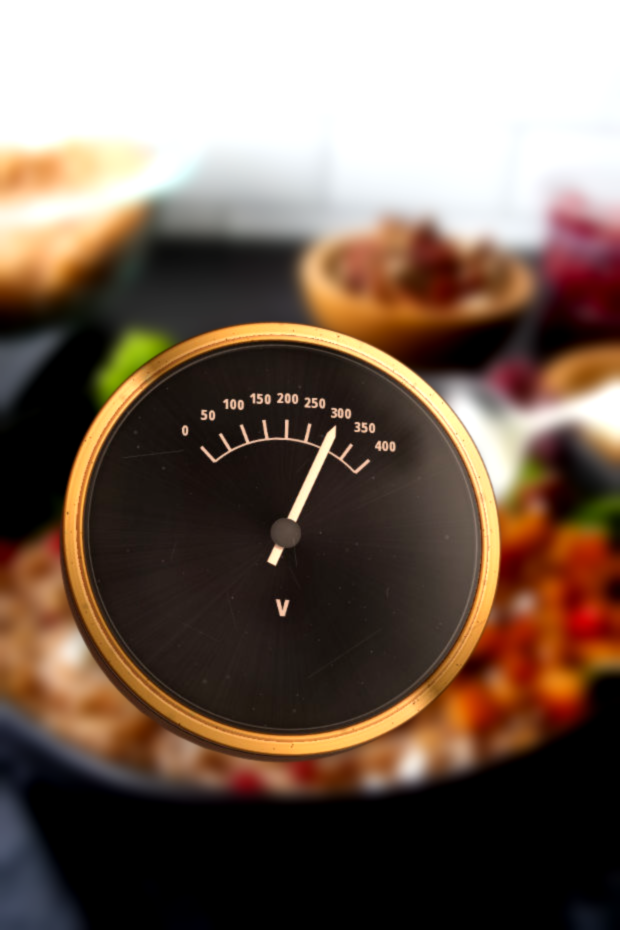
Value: **300** V
